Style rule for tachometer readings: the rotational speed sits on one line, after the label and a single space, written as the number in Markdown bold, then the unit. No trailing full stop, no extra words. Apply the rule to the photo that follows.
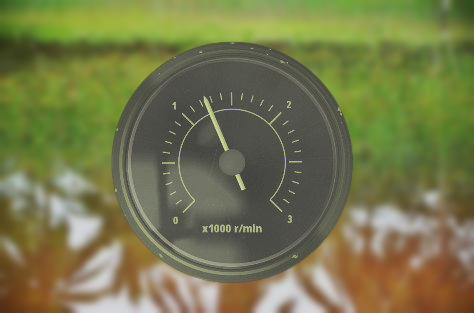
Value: **1250** rpm
